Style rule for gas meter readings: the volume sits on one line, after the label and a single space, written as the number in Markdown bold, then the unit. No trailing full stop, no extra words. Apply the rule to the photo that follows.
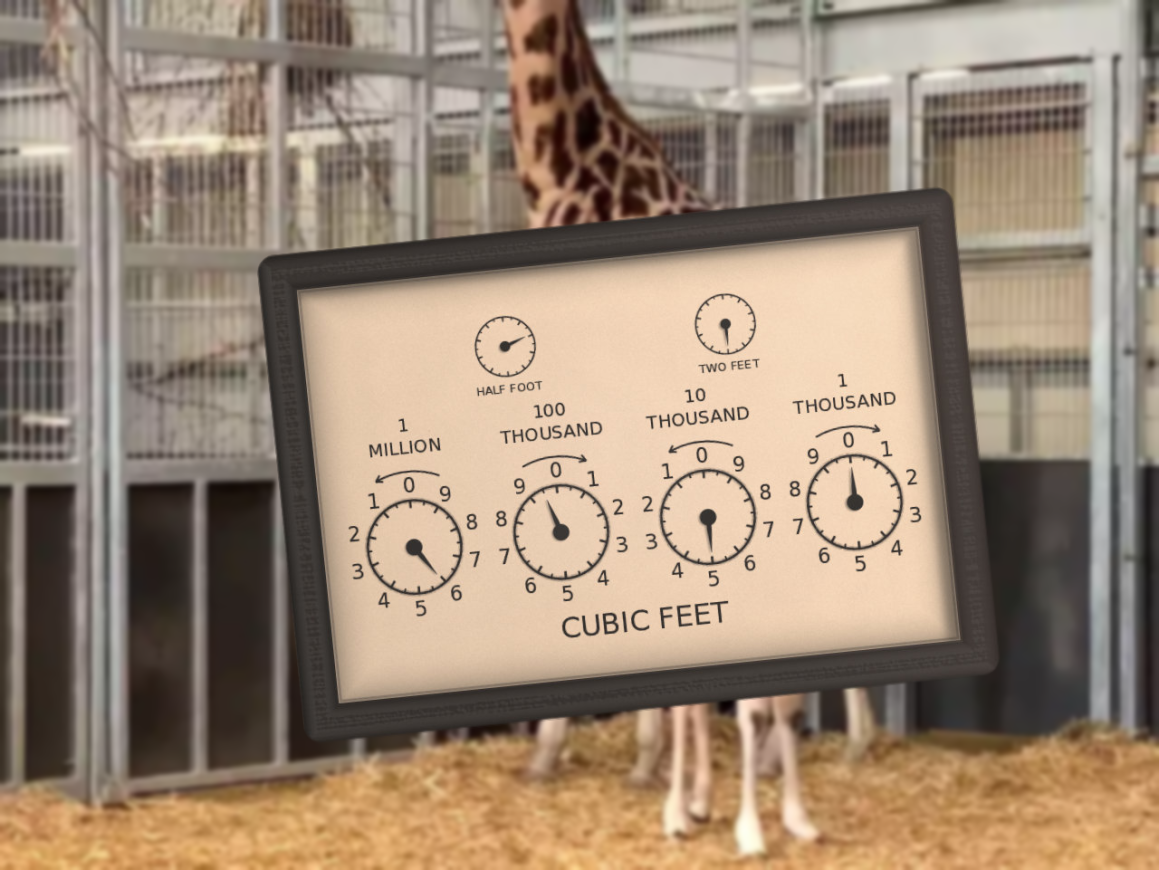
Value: **595000** ft³
